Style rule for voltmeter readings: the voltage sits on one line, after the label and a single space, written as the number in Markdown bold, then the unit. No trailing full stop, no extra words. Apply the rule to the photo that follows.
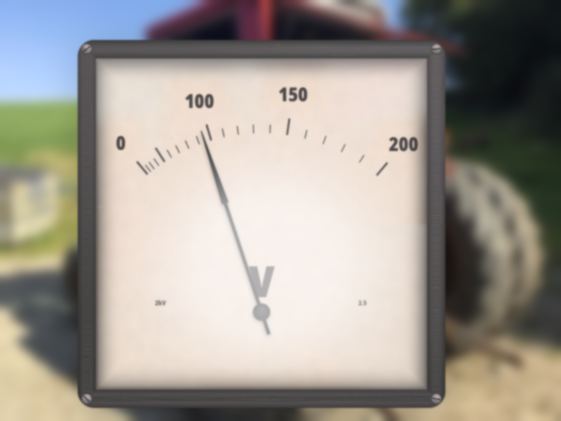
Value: **95** V
